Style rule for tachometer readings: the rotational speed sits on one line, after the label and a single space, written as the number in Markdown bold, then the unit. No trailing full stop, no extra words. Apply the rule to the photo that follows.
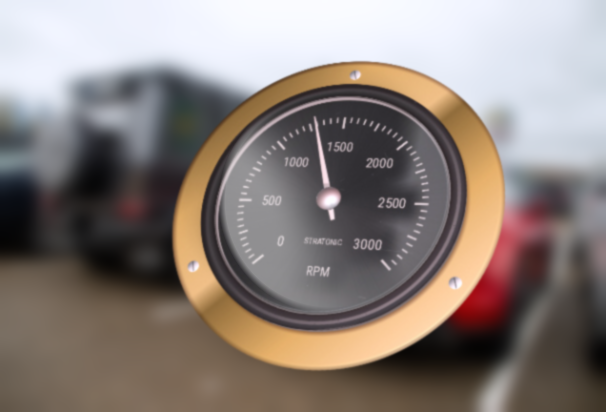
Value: **1300** rpm
